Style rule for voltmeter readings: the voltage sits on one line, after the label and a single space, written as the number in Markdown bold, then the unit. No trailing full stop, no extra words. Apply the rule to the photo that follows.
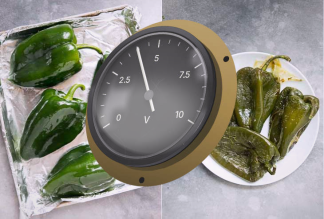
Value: **4** V
